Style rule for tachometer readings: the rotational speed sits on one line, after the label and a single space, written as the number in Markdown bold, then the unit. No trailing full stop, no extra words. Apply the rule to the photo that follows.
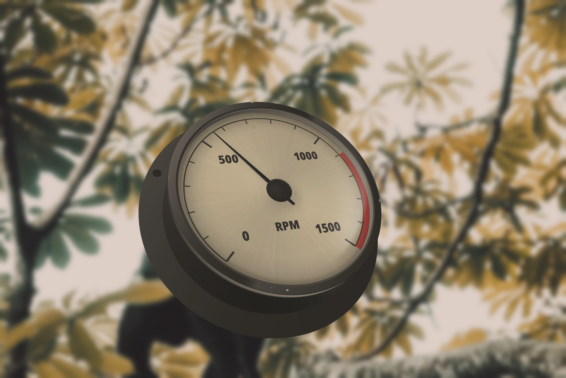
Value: **550** rpm
